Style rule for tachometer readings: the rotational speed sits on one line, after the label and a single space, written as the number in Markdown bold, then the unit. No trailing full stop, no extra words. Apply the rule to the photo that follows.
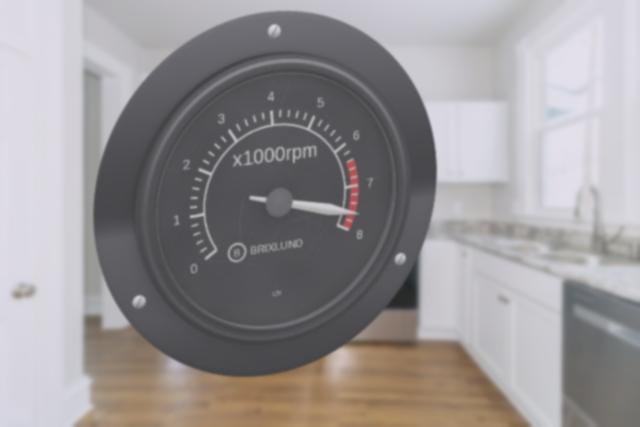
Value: **7600** rpm
